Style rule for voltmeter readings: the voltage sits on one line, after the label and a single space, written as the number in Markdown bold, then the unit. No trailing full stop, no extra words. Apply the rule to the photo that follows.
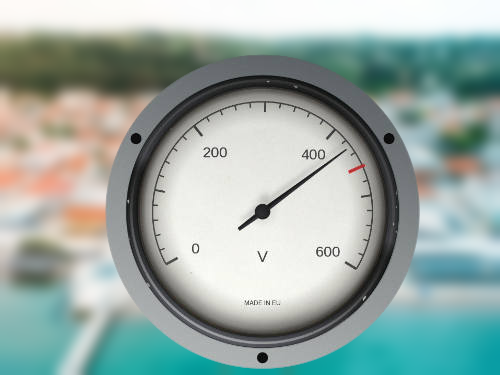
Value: **430** V
